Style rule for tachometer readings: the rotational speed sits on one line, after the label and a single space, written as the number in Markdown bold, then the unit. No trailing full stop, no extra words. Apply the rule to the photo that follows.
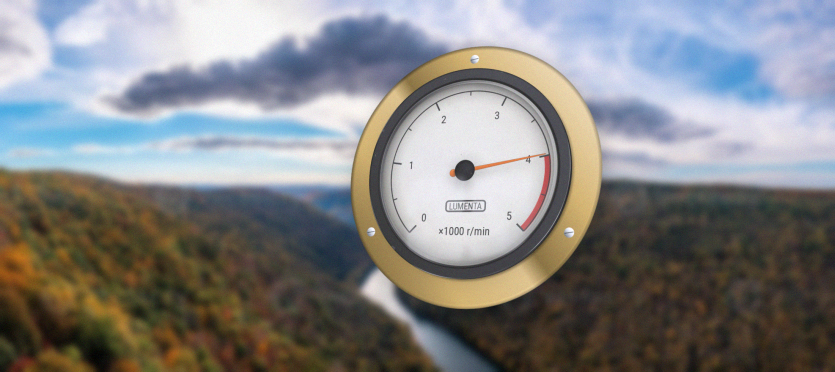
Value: **4000** rpm
